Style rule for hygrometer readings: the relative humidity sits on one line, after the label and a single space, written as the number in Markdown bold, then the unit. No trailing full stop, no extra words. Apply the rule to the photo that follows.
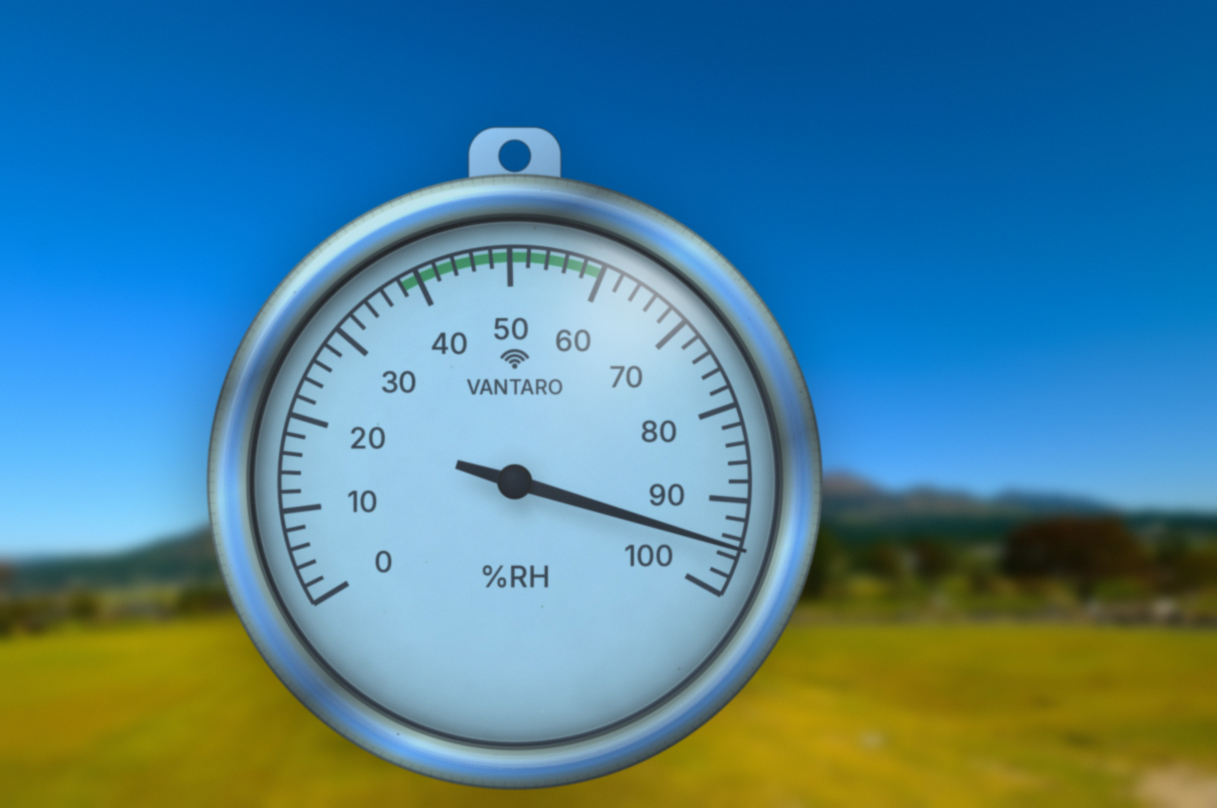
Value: **95** %
